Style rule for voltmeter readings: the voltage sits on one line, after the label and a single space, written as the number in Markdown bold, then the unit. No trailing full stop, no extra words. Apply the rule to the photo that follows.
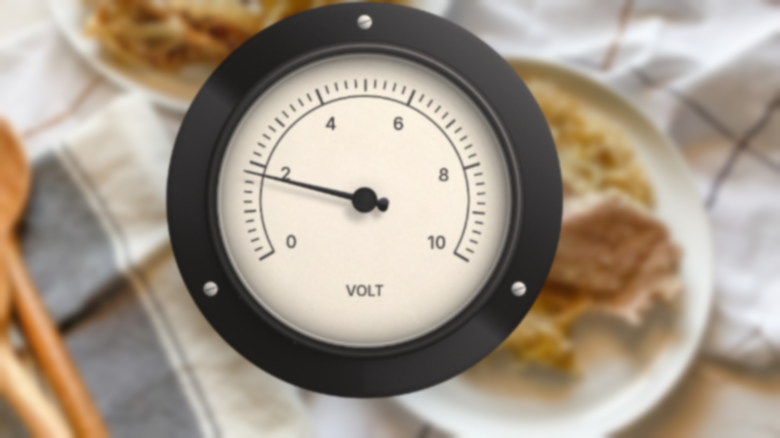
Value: **1.8** V
